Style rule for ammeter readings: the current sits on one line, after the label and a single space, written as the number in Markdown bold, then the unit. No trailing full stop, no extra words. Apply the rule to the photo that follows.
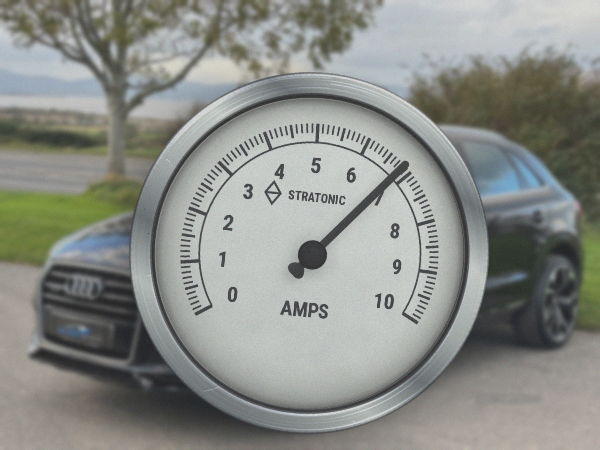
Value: **6.8** A
